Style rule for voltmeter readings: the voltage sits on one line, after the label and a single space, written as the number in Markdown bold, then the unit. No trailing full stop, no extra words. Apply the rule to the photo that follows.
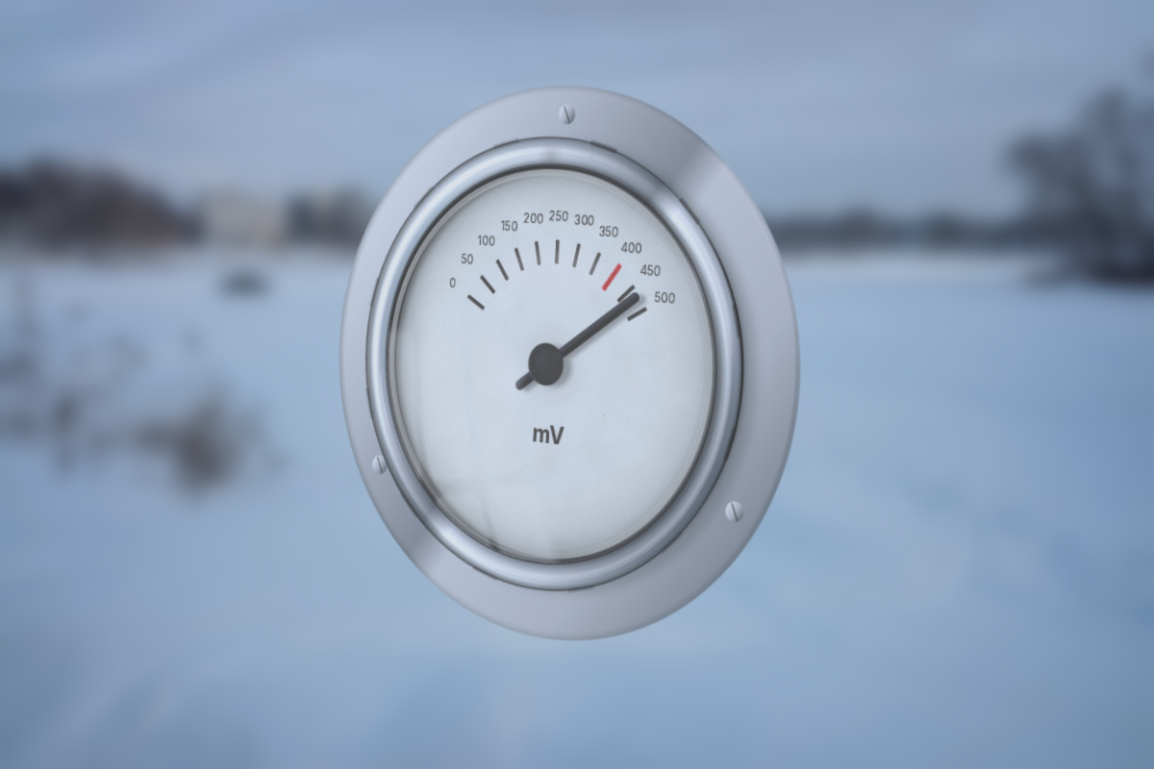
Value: **475** mV
